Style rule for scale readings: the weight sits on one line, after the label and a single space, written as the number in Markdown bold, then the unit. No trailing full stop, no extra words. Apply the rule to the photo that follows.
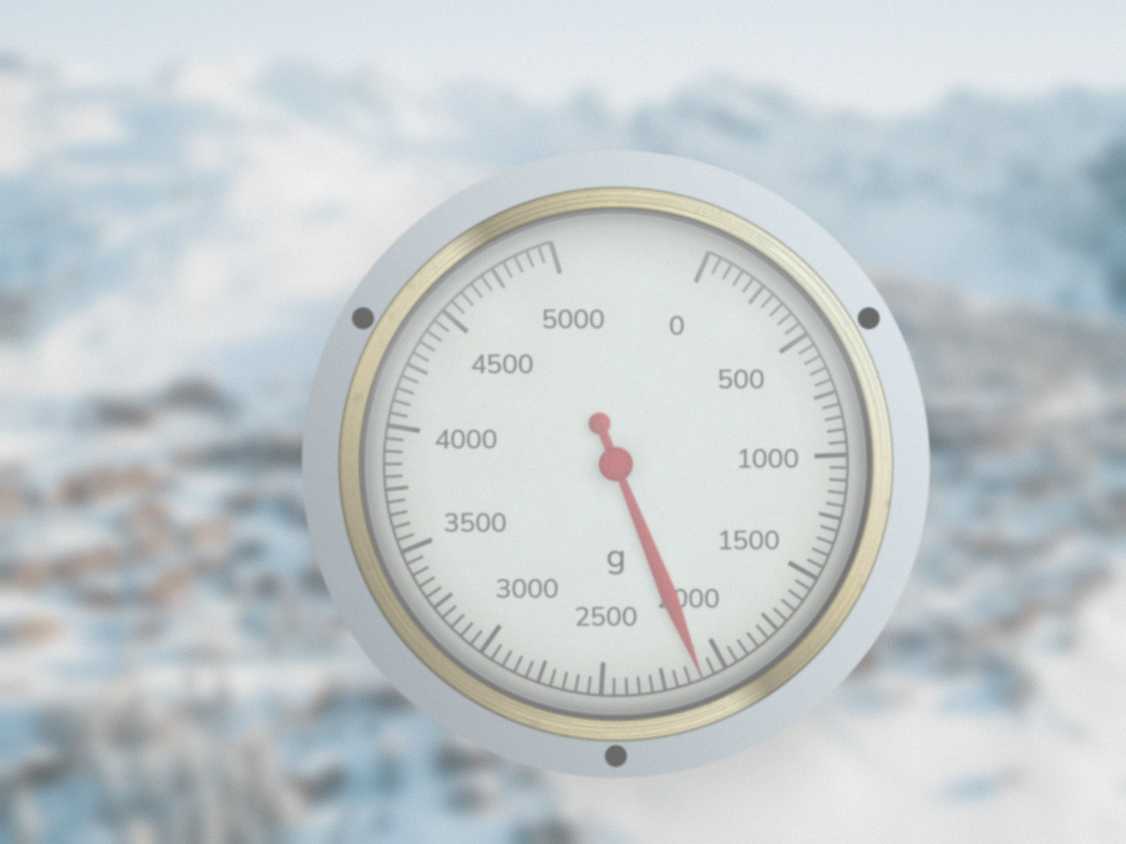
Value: **2100** g
